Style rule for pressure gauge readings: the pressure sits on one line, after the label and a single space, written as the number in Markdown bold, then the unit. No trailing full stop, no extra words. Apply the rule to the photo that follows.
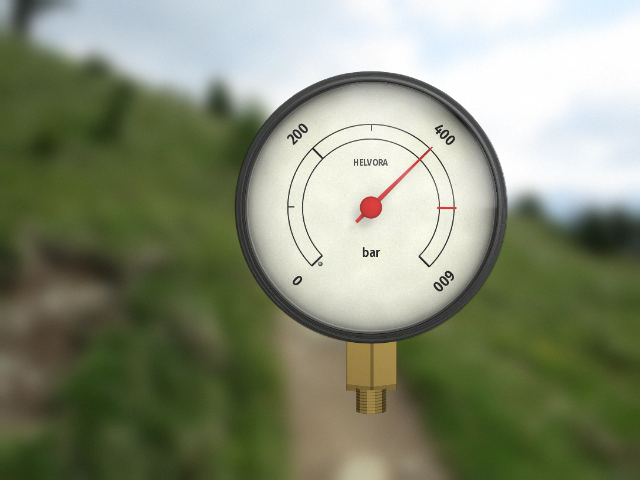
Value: **400** bar
